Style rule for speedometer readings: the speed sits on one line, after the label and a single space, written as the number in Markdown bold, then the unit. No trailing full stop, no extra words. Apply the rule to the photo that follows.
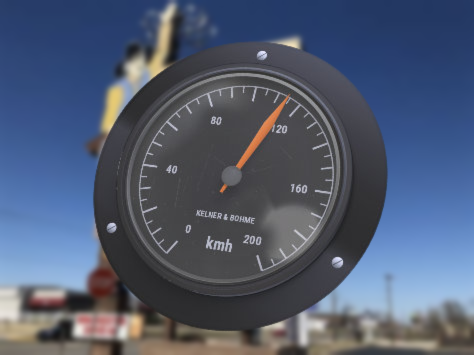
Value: **115** km/h
